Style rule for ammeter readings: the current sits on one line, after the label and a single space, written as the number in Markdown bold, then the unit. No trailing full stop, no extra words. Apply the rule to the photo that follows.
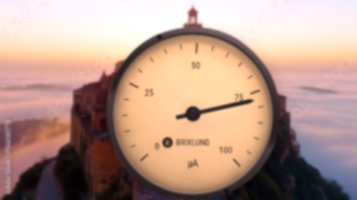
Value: **77.5** µA
